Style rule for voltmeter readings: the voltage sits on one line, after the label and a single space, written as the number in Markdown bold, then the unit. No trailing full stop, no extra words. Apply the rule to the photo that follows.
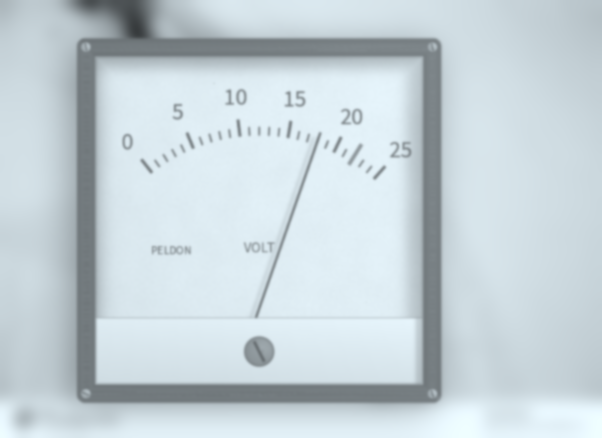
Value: **18** V
